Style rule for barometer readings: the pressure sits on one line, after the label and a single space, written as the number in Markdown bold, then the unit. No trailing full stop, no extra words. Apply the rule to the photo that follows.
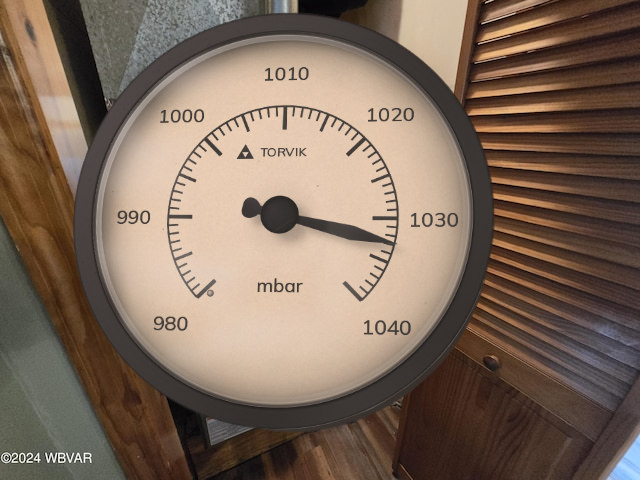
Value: **1033** mbar
